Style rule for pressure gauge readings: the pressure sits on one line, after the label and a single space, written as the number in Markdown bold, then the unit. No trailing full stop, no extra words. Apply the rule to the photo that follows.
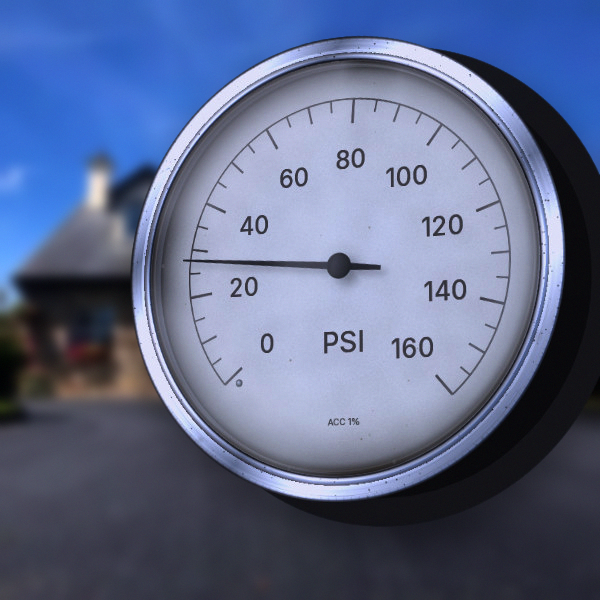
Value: **27.5** psi
